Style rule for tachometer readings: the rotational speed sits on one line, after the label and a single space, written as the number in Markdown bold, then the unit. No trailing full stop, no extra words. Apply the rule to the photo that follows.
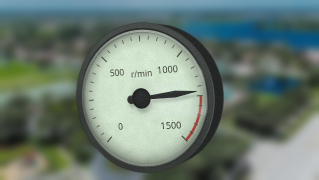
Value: **1225** rpm
